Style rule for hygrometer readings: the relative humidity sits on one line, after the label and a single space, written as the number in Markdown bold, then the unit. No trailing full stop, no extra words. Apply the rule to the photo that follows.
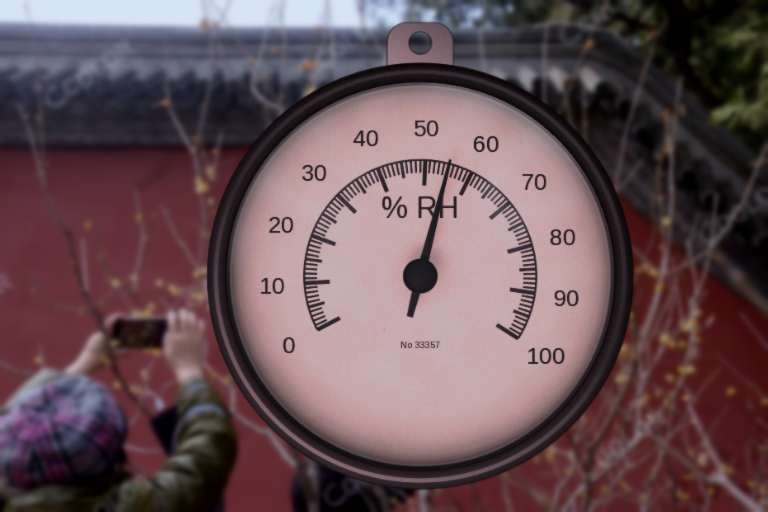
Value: **55** %
